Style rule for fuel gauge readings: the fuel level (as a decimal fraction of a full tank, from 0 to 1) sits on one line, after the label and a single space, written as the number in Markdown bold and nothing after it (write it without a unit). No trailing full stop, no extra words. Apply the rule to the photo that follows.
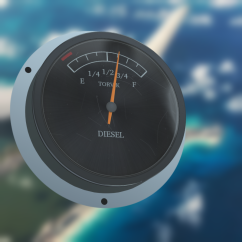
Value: **0.625**
